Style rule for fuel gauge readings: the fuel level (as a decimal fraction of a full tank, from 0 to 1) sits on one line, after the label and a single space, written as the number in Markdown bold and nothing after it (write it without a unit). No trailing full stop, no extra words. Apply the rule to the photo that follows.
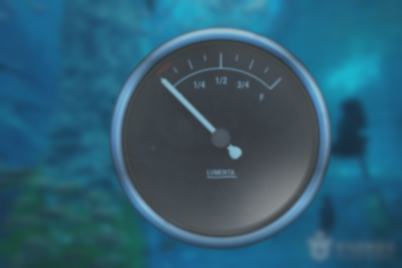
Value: **0**
